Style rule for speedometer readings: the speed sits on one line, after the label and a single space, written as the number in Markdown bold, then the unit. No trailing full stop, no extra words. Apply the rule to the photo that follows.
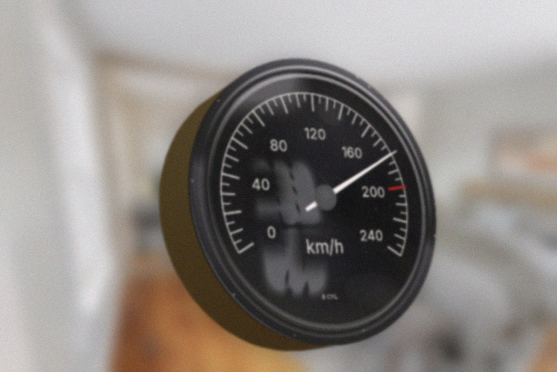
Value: **180** km/h
